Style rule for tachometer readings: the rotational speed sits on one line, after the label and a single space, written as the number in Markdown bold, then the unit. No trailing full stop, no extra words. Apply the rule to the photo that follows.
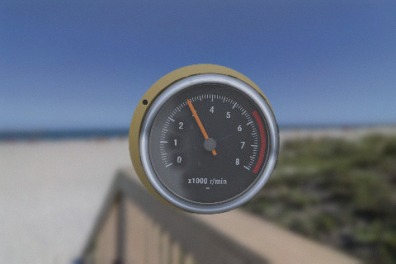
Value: **3000** rpm
